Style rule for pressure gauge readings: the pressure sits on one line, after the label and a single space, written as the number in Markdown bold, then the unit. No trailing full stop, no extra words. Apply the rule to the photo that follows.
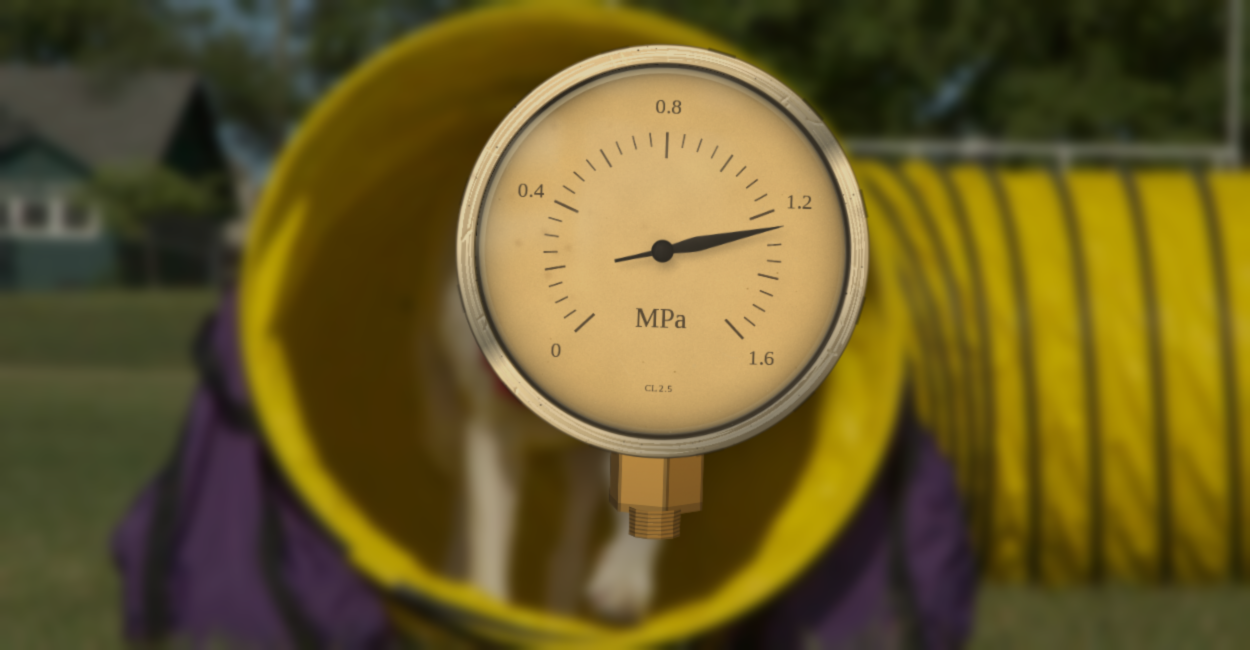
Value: **1.25** MPa
